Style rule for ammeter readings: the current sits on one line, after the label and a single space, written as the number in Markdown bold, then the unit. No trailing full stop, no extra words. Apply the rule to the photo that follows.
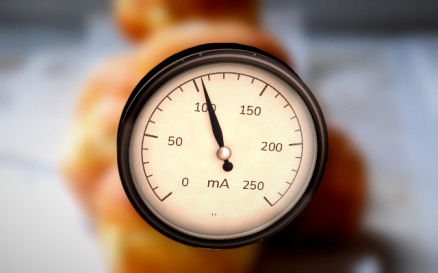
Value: **105** mA
